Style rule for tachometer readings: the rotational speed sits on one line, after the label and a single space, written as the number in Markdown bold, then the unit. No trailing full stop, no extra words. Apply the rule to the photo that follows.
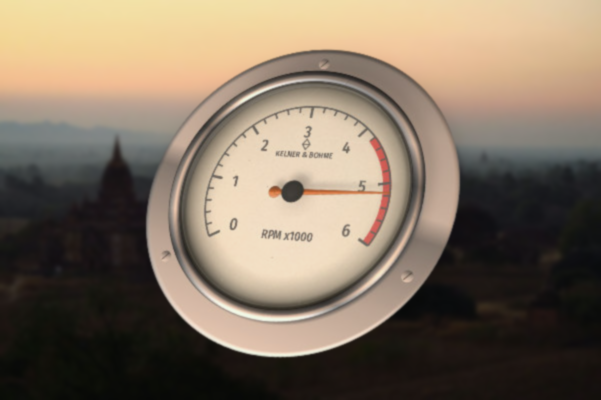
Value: **5200** rpm
